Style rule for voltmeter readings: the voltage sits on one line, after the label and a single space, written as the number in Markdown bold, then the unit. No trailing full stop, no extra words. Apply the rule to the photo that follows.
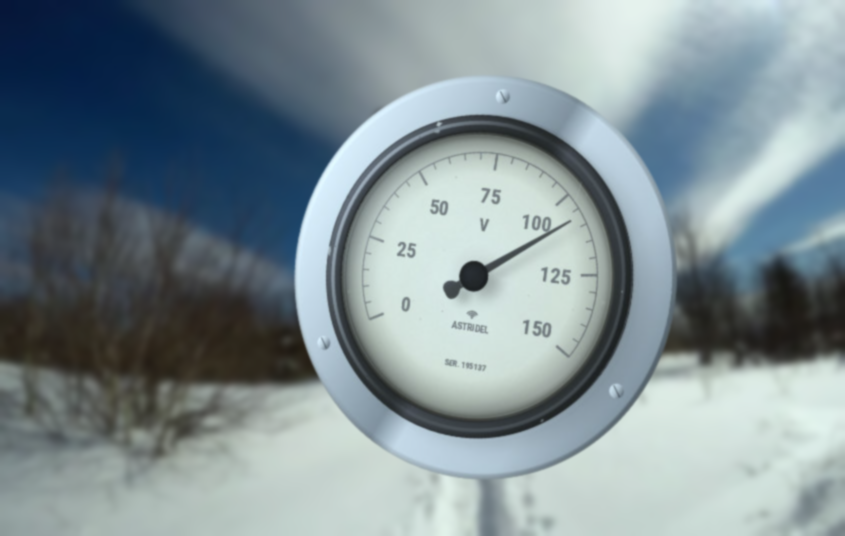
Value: **107.5** V
